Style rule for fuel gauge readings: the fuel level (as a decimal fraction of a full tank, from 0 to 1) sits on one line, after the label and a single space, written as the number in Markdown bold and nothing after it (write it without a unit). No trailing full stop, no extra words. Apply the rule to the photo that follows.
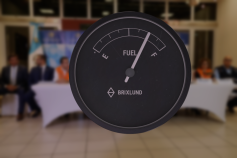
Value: **0.75**
